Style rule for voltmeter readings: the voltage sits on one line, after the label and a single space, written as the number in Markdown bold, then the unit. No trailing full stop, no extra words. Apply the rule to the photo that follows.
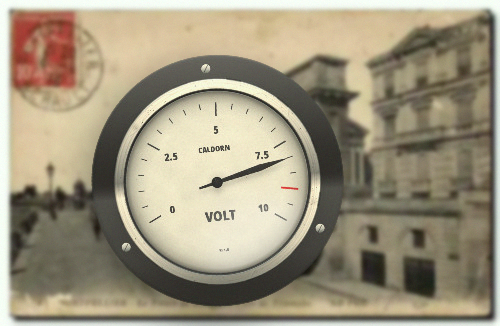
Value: **8** V
